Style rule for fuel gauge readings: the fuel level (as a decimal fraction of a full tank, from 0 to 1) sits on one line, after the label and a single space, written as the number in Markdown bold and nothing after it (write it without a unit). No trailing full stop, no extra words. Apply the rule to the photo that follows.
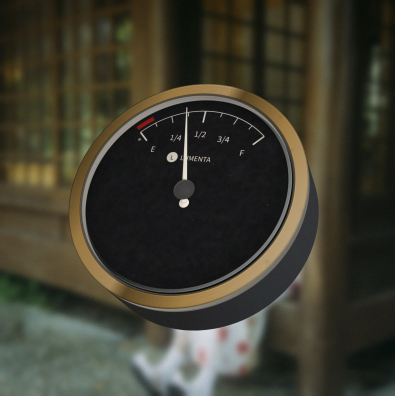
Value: **0.375**
